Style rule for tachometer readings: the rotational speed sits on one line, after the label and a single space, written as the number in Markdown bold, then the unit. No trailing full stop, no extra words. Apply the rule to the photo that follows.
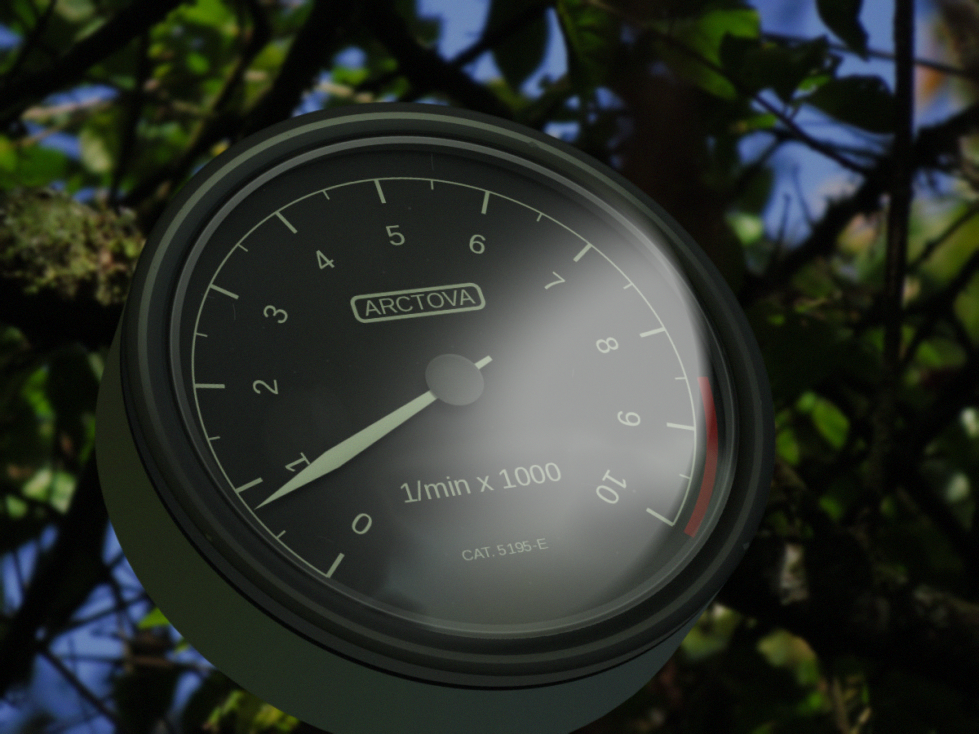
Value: **750** rpm
